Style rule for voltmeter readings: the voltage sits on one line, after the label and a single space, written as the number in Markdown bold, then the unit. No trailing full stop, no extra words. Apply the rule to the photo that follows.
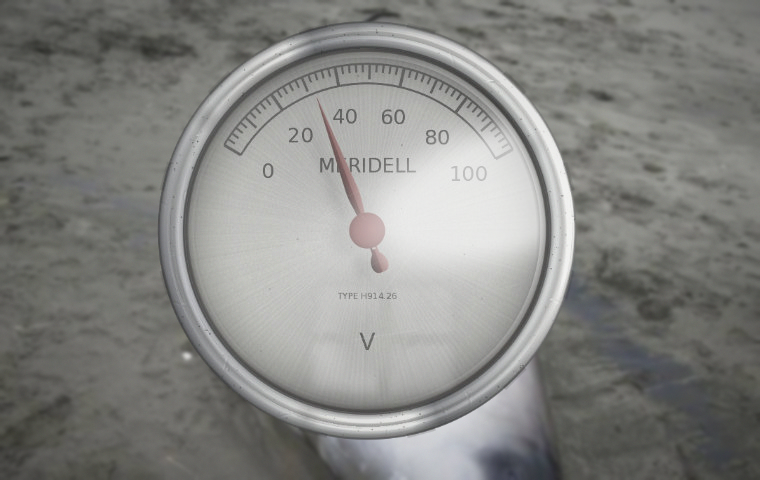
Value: **32** V
